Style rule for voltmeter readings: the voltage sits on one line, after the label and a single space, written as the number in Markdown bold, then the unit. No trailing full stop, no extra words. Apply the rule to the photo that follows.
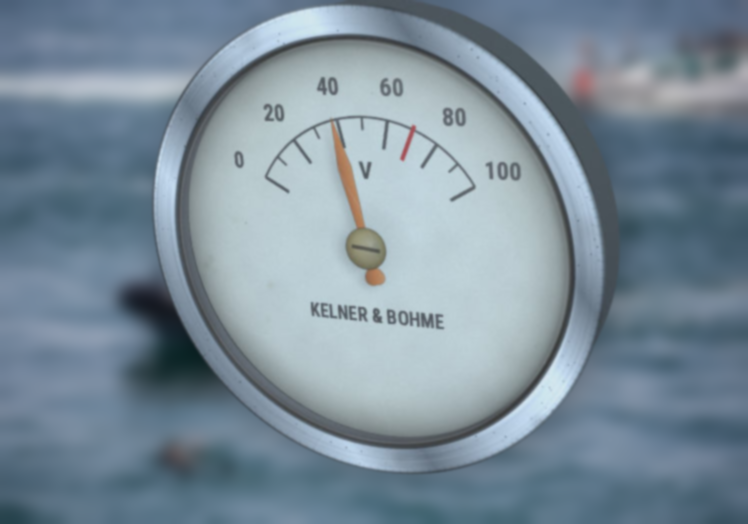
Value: **40** V
